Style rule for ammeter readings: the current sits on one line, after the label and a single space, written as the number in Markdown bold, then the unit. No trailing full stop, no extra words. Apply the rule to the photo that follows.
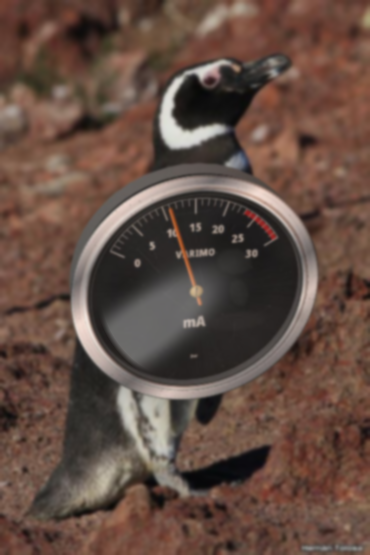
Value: **11** mA
